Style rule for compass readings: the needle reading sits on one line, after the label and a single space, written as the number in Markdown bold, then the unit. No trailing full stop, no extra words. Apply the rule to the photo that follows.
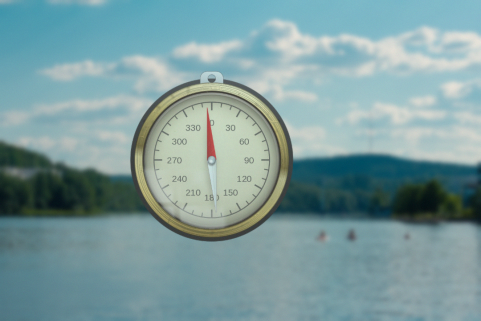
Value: **355** °
